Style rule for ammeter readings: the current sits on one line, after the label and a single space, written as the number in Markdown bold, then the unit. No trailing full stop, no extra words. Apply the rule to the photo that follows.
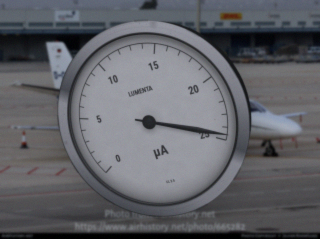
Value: **24.5** µA
